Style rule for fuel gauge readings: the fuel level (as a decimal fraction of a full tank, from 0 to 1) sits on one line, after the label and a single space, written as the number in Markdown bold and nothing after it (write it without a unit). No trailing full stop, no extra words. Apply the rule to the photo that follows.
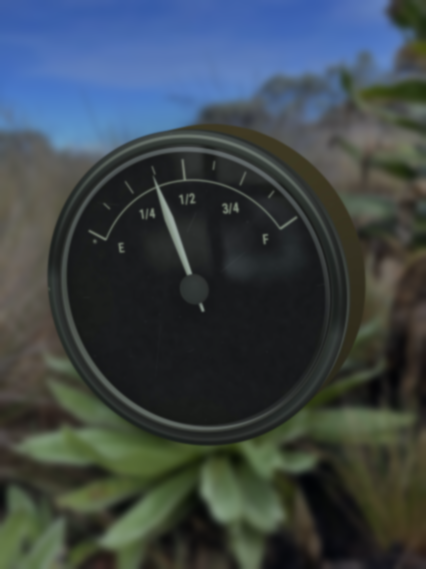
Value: **0.375**
